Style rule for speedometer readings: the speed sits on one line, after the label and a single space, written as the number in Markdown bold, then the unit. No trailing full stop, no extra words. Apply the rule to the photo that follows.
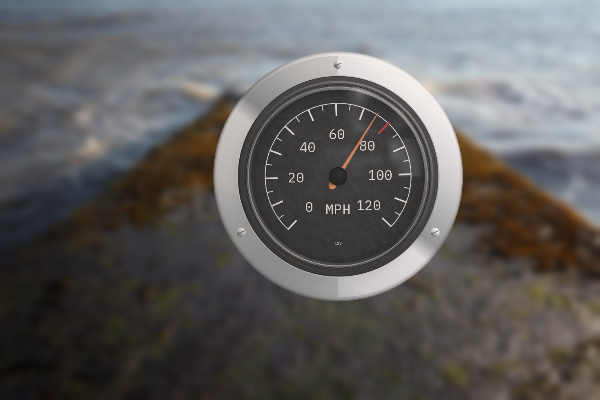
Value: **75** mph
